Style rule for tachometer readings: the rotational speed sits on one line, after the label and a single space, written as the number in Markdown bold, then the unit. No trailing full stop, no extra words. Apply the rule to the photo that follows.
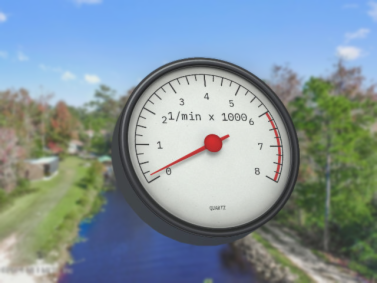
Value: **125** rpm
